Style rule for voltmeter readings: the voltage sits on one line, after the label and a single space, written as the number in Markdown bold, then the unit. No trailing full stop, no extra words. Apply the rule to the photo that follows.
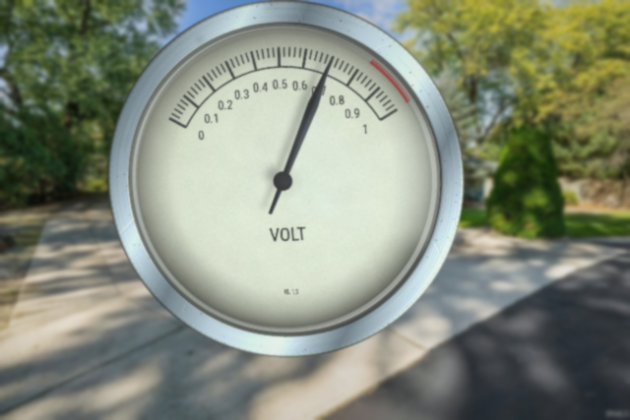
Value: **0.7** V
